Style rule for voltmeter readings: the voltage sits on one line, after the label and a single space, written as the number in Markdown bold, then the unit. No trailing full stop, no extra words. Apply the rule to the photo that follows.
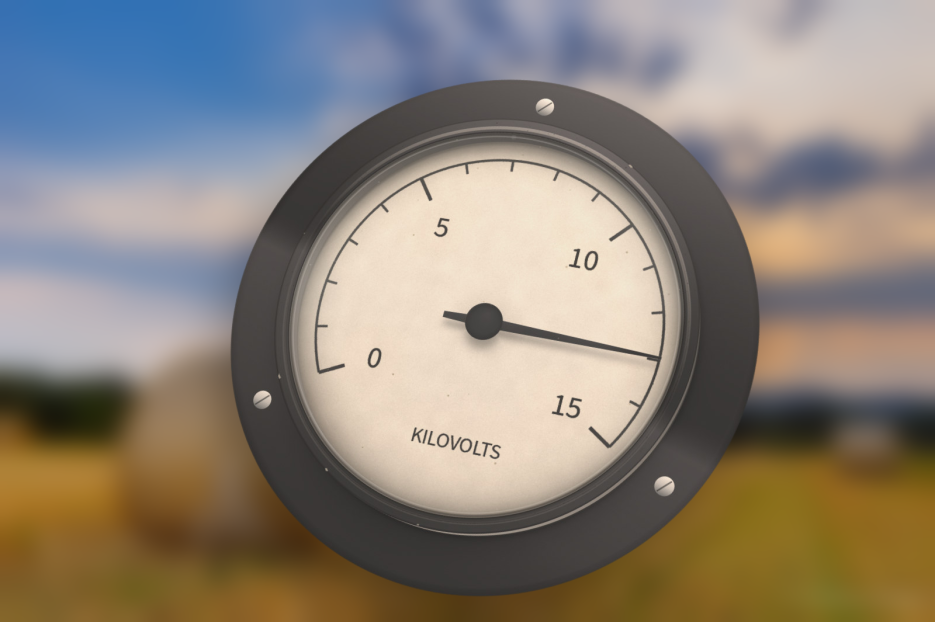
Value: **13** kV
